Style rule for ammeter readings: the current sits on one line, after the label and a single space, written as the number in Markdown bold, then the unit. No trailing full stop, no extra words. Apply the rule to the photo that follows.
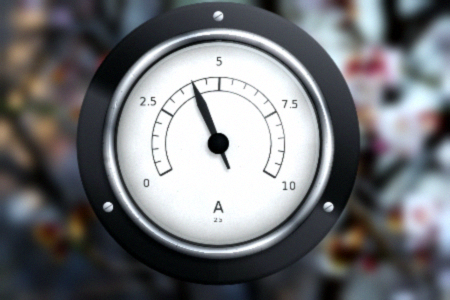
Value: **4** A
